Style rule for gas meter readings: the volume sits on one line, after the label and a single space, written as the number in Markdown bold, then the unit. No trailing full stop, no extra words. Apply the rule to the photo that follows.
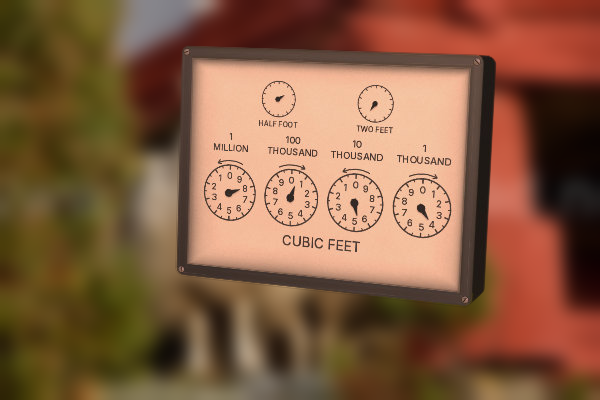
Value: **805400** ft³
